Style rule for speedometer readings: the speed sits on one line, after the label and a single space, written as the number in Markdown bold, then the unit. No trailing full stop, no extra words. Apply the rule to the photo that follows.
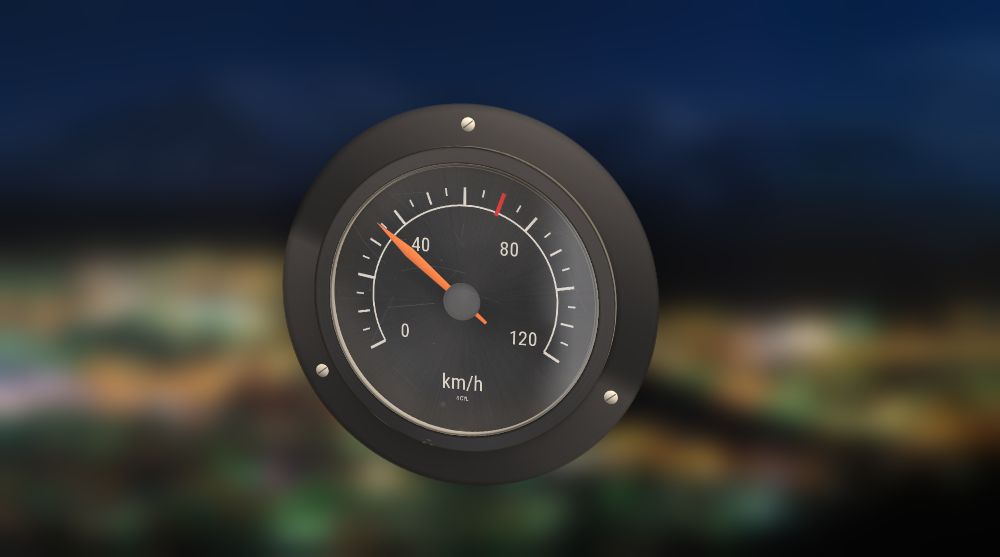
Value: **35** km/h
